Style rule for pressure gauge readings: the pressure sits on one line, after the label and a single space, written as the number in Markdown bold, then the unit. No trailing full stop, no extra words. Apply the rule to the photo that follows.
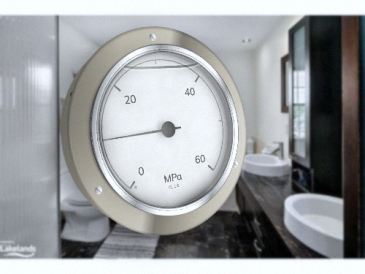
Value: **10** MPa
